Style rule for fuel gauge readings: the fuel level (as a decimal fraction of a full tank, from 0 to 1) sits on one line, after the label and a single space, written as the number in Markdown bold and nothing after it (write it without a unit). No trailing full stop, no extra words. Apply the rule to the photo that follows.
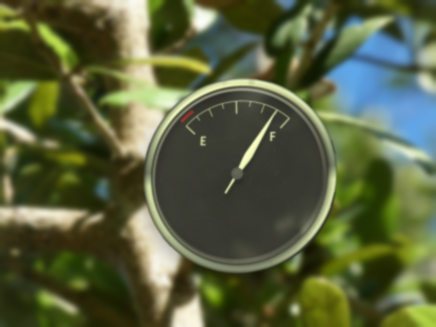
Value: **0.875**
